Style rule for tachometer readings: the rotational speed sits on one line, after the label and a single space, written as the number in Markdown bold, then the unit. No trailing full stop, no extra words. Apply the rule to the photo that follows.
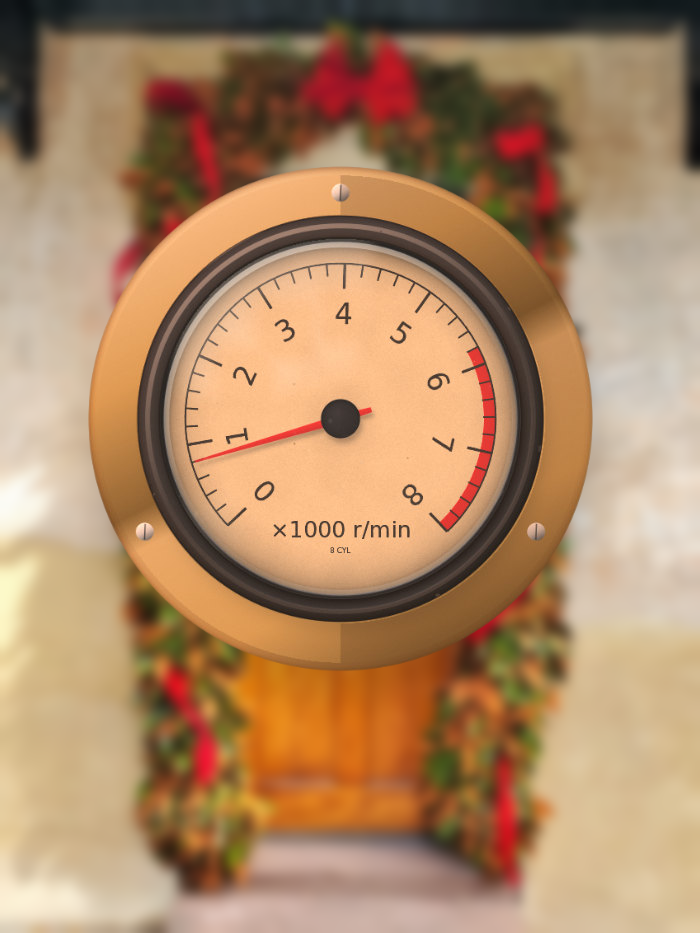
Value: **800** rpm
